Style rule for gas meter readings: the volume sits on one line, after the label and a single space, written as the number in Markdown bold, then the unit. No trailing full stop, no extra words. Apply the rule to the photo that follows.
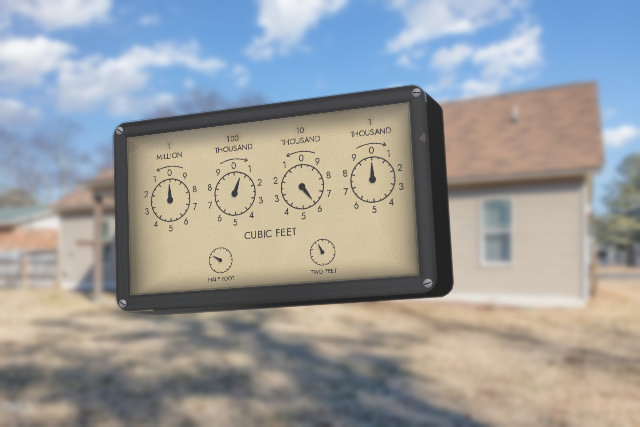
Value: **6000** ft³
